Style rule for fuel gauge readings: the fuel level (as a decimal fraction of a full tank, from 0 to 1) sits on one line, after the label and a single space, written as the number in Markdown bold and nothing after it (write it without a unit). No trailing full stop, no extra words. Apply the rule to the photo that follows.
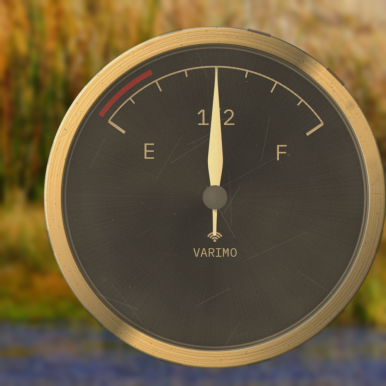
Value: **0.5**
